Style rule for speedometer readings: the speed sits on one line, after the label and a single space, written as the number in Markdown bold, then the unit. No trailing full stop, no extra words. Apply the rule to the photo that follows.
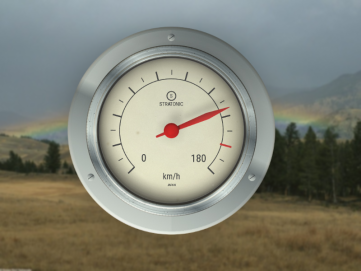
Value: **135** km/h
